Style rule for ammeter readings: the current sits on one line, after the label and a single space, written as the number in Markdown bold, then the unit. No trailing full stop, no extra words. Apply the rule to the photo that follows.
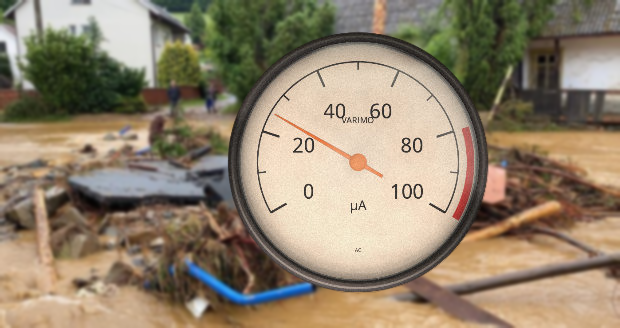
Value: **25** µA
